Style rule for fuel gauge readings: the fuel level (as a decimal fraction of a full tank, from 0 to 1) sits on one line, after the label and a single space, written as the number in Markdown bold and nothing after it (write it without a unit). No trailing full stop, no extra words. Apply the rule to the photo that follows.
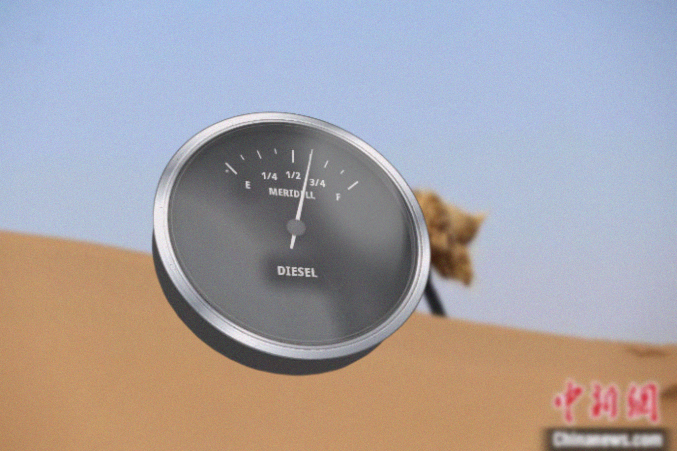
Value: **0.625**
